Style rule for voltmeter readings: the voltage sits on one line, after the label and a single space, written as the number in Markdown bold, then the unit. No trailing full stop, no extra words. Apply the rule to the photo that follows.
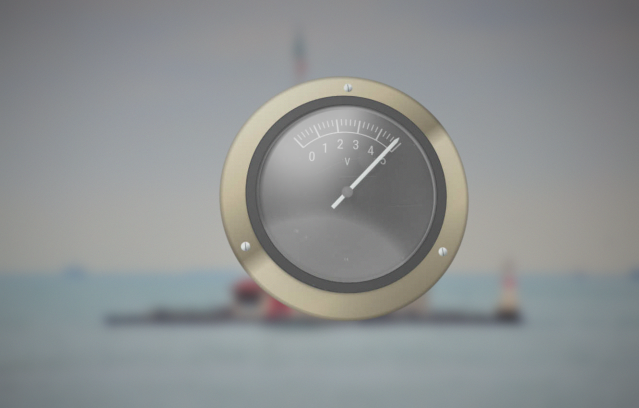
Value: **4.8** V
